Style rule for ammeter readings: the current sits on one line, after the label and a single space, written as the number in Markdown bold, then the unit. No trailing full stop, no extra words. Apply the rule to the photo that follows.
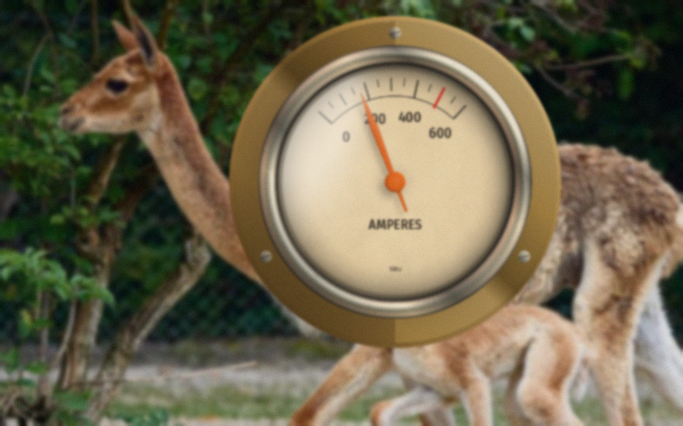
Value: **175** A
